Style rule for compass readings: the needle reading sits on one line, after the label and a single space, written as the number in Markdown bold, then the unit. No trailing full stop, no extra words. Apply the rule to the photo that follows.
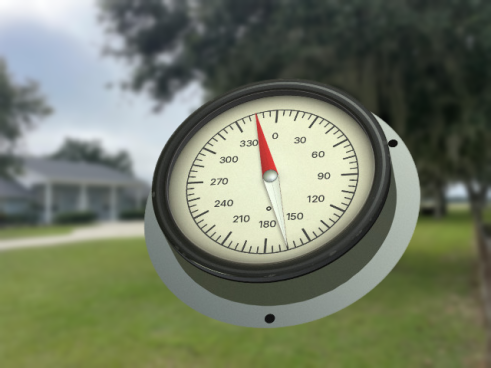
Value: **345** °
